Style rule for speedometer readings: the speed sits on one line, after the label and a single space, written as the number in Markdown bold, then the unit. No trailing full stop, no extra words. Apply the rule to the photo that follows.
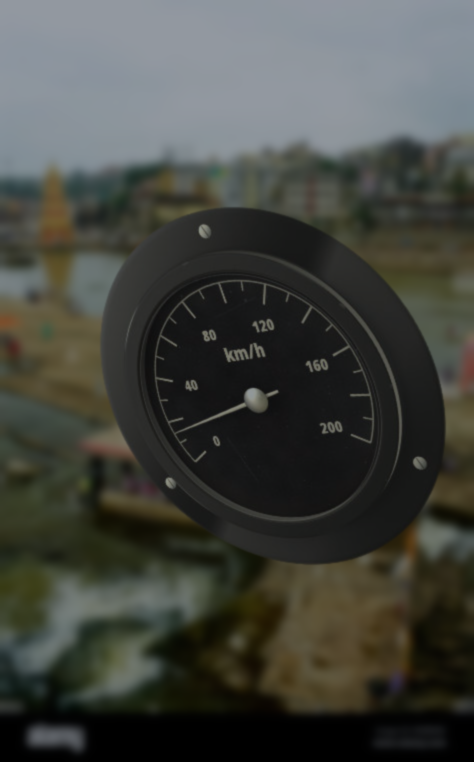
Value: **15** km/h
